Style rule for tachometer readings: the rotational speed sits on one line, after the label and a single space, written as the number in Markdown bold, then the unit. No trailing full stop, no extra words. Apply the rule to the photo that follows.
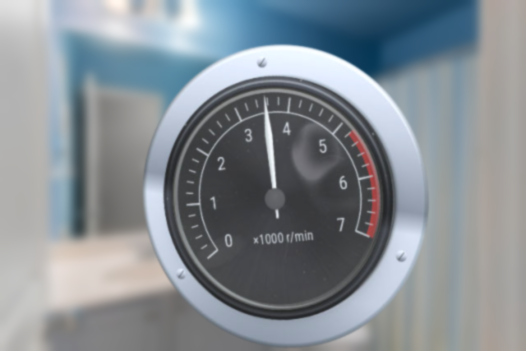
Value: **3600** rpm
